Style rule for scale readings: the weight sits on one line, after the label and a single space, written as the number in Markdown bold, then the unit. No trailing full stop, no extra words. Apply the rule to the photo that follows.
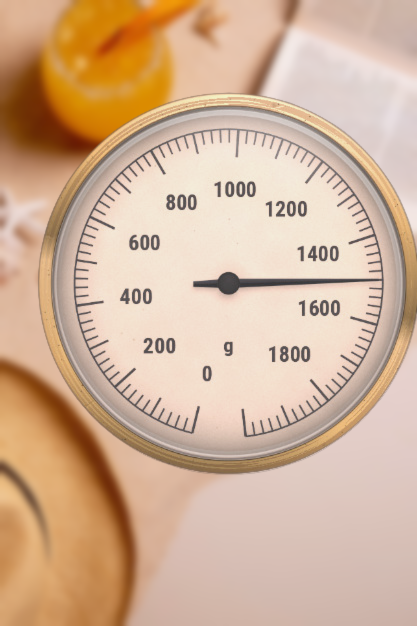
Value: **1500** g
